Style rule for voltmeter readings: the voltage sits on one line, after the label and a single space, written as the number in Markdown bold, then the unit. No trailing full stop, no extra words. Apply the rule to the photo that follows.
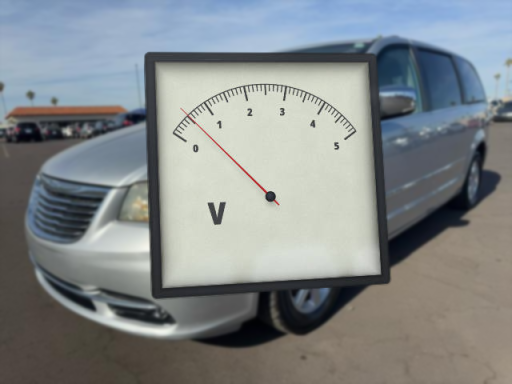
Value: **0.5** V
